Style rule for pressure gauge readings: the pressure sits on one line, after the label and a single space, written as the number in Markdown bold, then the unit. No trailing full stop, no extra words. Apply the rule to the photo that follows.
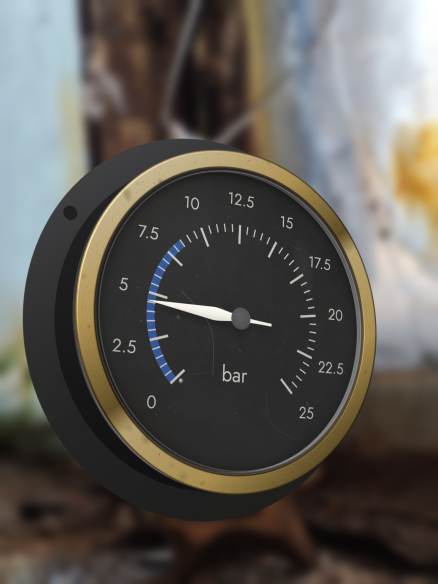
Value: **4.5** bar
